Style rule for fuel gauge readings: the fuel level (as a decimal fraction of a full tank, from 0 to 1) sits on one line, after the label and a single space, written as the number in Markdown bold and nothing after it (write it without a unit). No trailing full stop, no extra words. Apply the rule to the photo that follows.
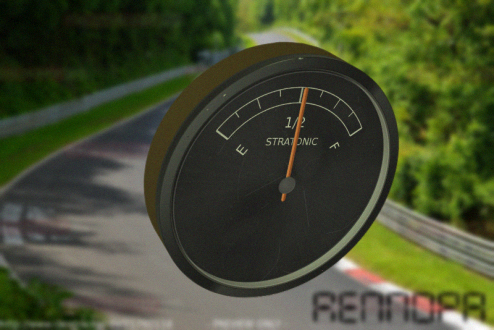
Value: **0.5**
